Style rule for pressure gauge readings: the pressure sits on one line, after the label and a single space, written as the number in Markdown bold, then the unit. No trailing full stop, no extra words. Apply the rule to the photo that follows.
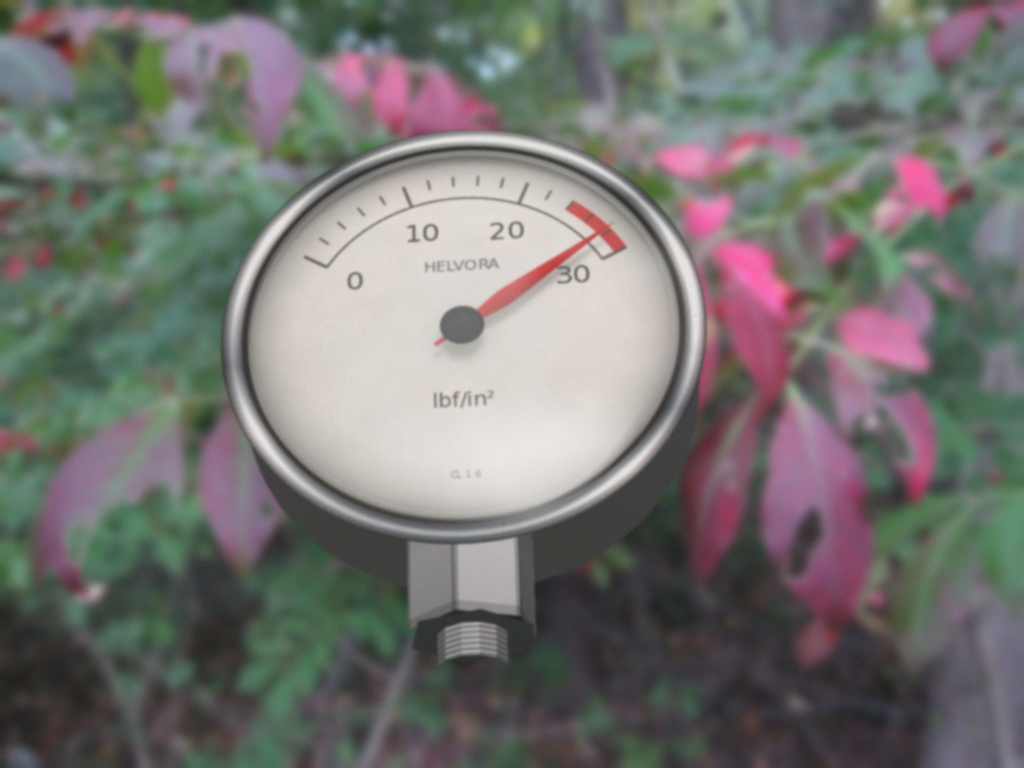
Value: **28** psi
